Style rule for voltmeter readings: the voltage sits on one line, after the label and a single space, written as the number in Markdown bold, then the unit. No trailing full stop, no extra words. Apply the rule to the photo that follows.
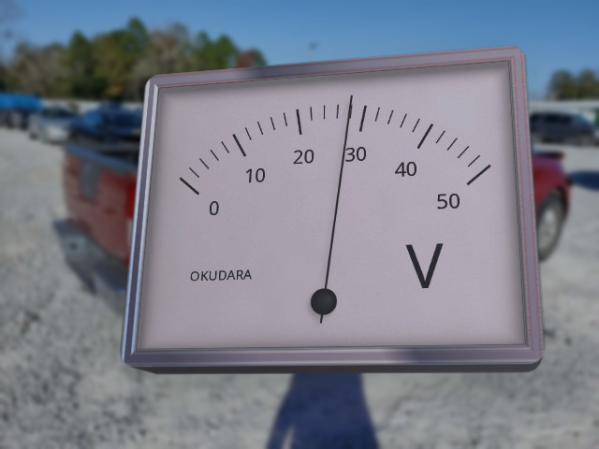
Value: **28** V
